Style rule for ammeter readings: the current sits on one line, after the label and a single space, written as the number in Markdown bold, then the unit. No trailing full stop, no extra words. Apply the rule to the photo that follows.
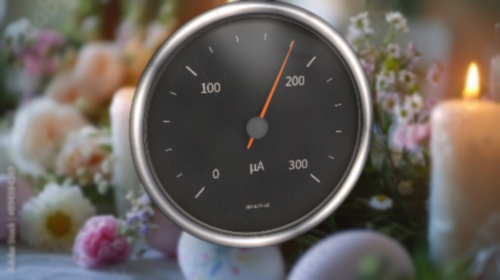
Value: **180** µA
